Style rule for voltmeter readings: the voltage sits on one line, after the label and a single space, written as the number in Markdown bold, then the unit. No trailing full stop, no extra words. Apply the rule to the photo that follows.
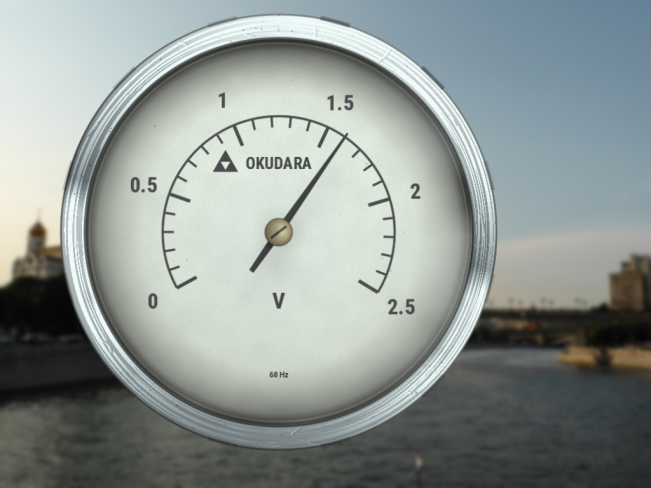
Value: **1.6** V
